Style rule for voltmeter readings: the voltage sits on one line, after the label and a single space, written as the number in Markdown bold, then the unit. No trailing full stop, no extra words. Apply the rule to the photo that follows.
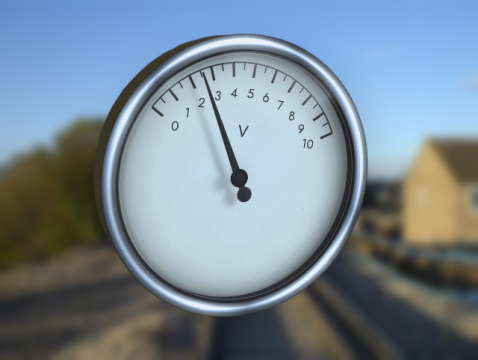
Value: **2.5** V
